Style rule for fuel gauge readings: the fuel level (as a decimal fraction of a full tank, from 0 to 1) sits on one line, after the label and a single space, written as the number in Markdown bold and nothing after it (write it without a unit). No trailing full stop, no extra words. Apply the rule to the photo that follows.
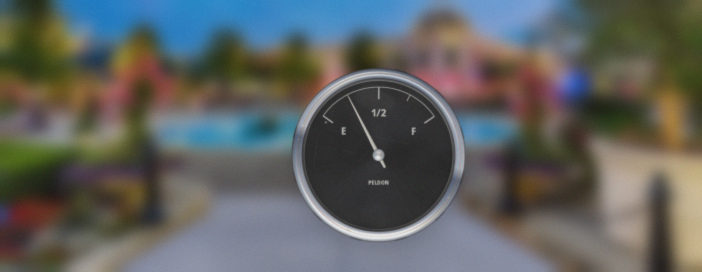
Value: **0.25**
